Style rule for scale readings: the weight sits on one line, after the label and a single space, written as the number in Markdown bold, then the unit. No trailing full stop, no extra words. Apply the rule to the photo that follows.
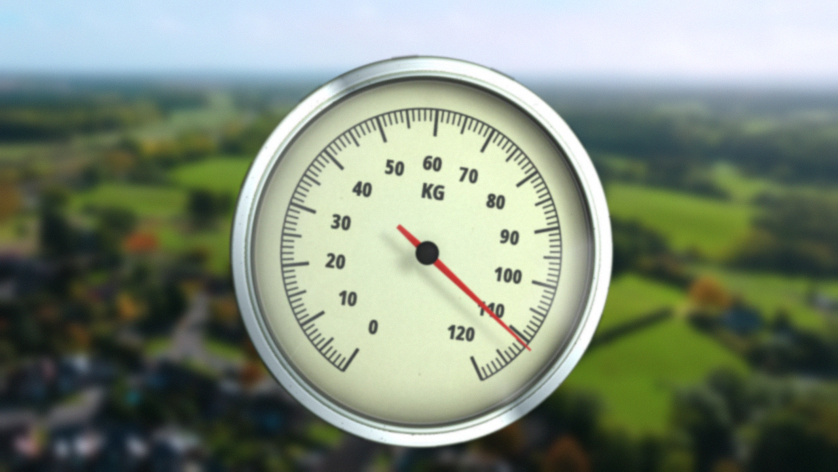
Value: **111** kg
